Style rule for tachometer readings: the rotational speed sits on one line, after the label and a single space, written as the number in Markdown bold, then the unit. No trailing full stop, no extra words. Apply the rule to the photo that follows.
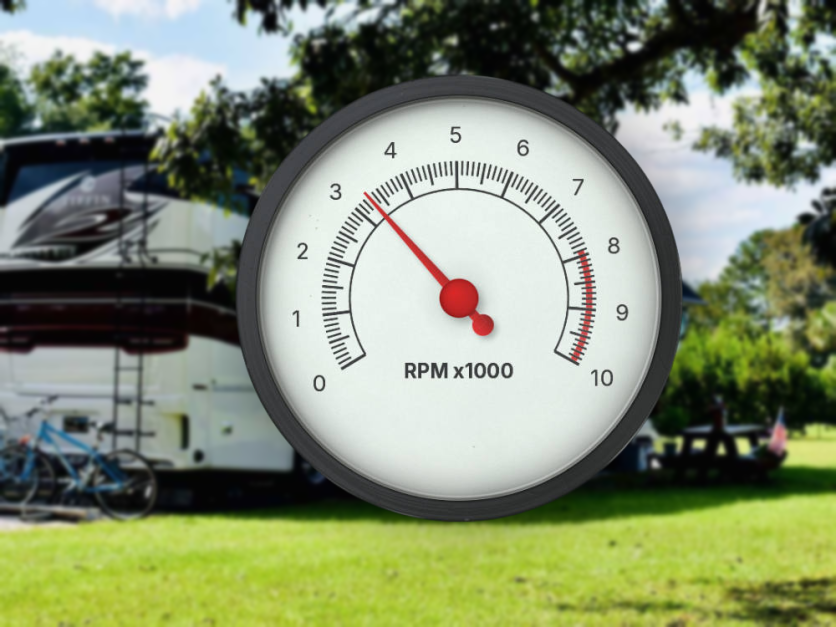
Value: **3300** rpm
